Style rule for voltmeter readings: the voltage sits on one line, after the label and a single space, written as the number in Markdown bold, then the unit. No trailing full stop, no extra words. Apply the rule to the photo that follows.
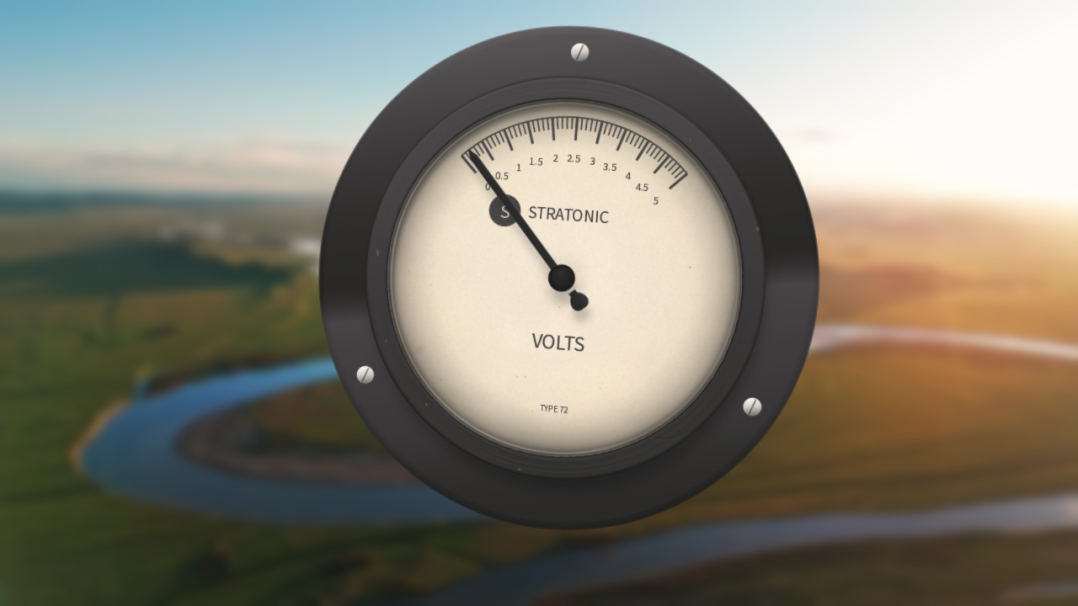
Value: **0.2** V
